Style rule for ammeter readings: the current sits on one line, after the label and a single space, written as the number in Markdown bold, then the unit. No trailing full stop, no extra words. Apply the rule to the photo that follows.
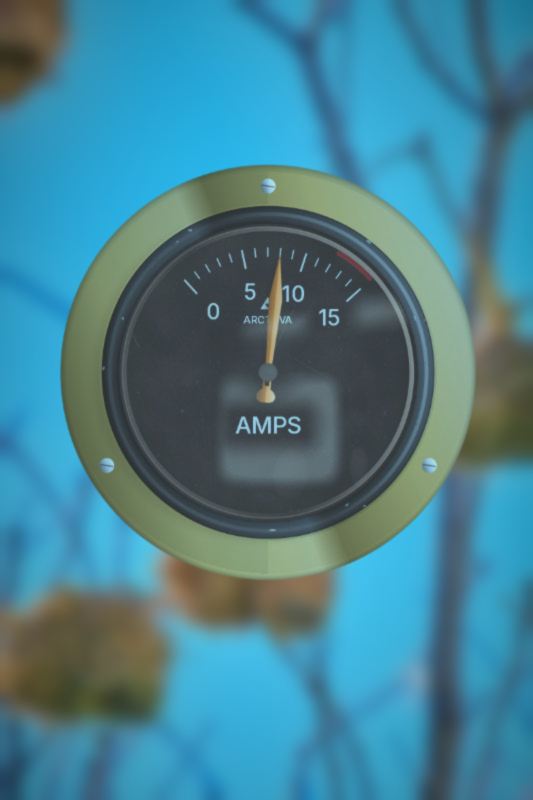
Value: **8** A
